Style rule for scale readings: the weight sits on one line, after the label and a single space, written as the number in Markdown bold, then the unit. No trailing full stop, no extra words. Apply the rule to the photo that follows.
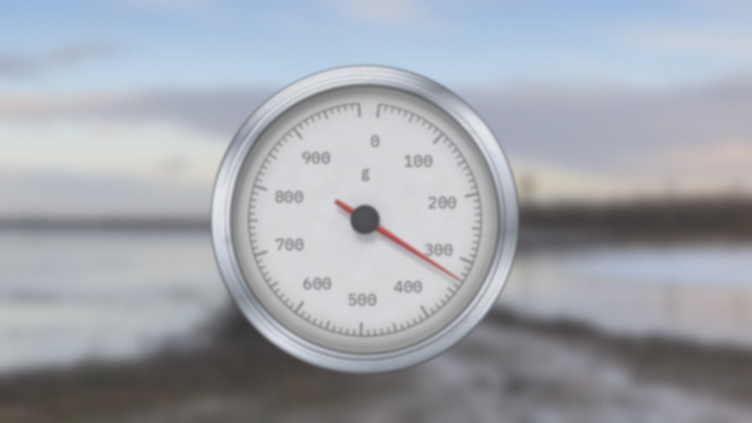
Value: **330** g
